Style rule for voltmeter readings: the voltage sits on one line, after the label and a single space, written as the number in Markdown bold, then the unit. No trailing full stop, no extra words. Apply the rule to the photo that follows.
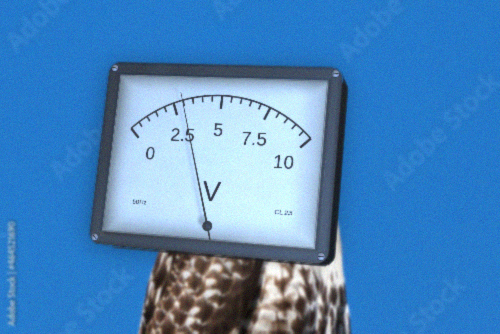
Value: **3** V
